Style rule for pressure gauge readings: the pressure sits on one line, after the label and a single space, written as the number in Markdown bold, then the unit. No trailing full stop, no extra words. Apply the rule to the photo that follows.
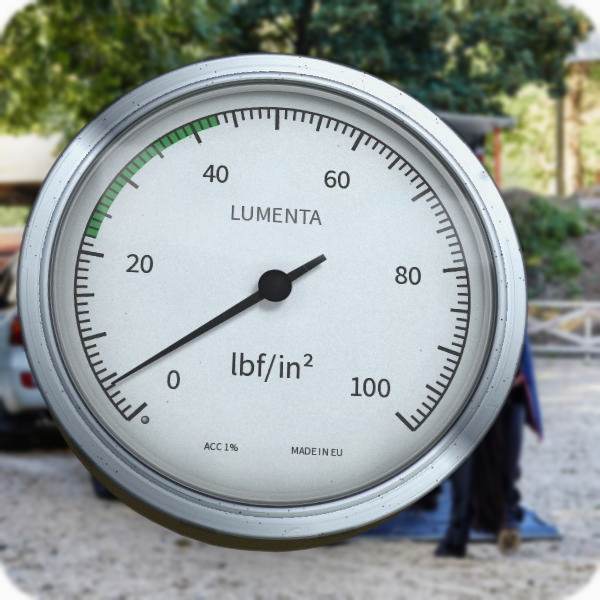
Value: **4** psi
